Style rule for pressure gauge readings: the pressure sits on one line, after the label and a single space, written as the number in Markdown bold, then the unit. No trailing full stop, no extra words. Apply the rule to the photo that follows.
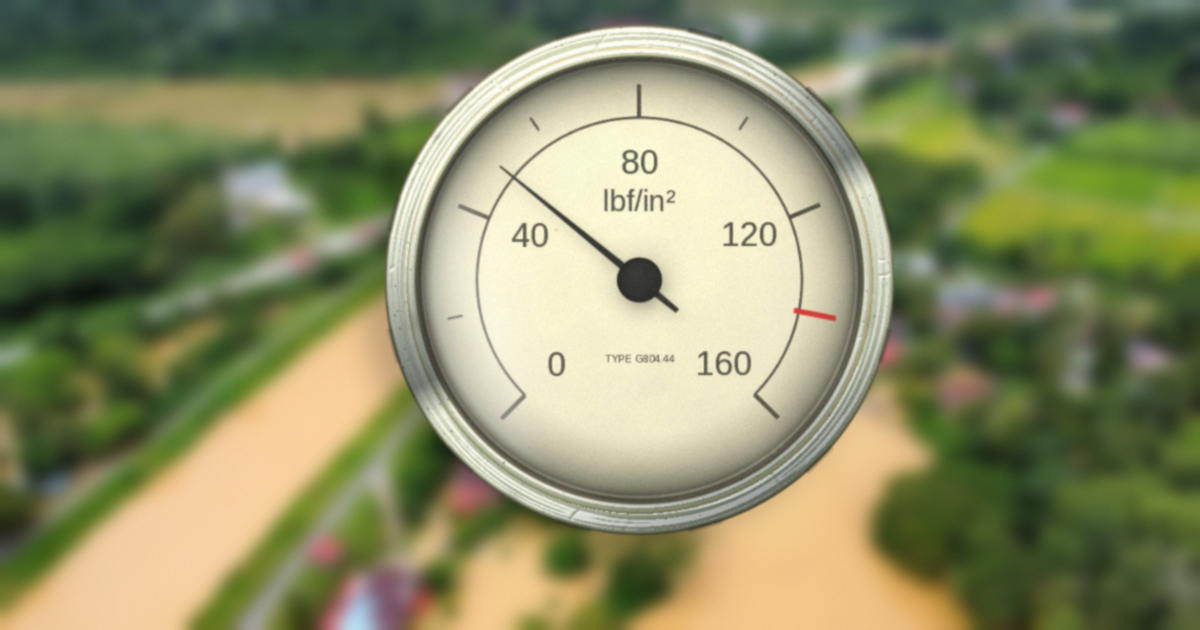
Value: **50** psi
